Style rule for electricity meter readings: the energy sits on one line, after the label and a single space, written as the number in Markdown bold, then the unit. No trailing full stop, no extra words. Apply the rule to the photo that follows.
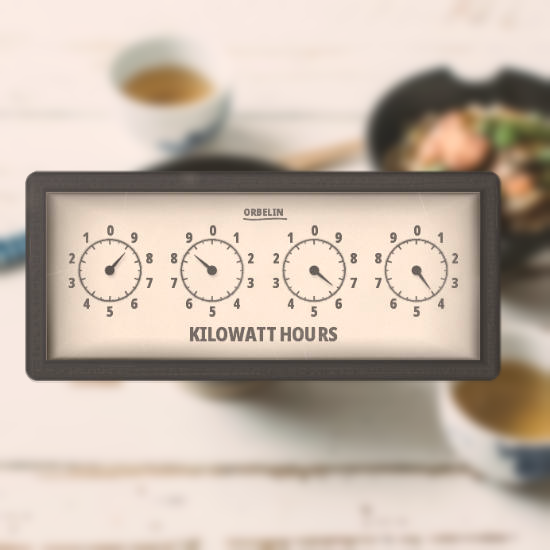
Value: **8864** kWh
